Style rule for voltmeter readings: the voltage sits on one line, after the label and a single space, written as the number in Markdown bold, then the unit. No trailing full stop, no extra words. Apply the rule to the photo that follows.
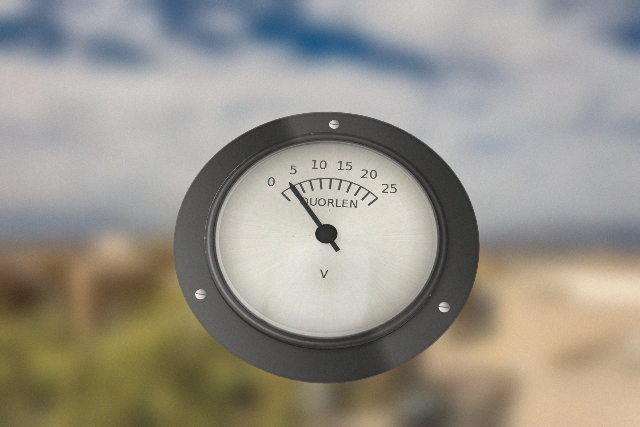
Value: **2.5** V
